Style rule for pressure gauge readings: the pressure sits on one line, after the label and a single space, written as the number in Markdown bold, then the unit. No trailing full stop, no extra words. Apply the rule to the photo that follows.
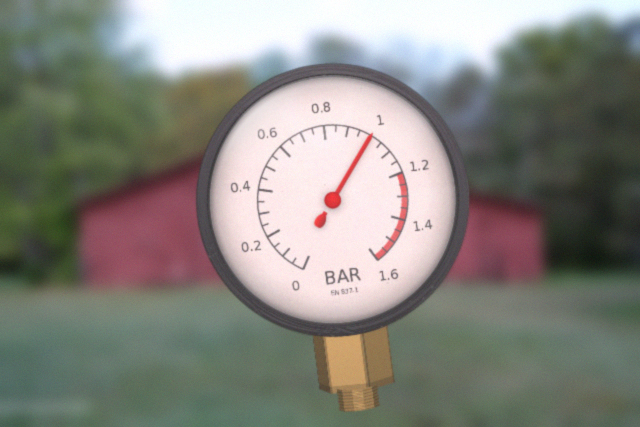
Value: **1** bar
